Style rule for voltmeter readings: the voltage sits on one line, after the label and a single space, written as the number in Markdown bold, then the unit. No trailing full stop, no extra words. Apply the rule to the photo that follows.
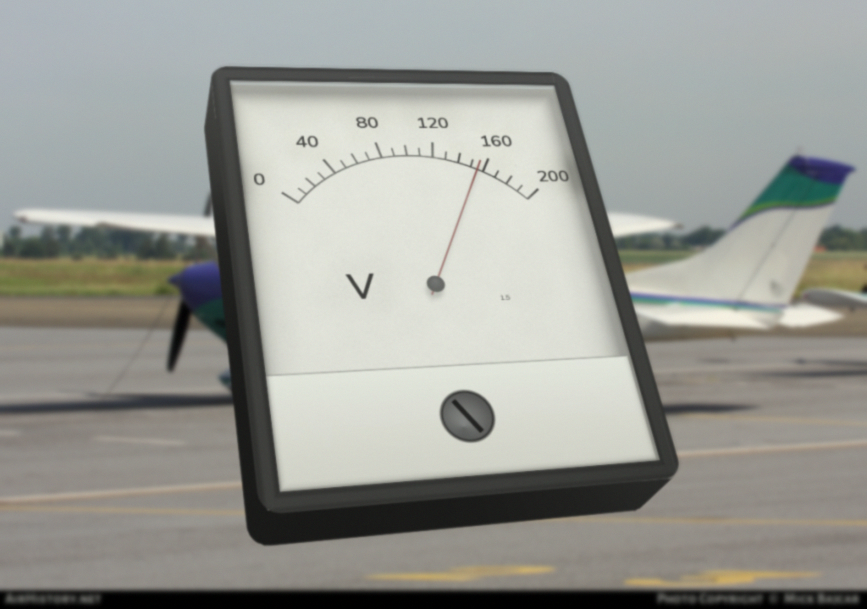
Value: **155** V
